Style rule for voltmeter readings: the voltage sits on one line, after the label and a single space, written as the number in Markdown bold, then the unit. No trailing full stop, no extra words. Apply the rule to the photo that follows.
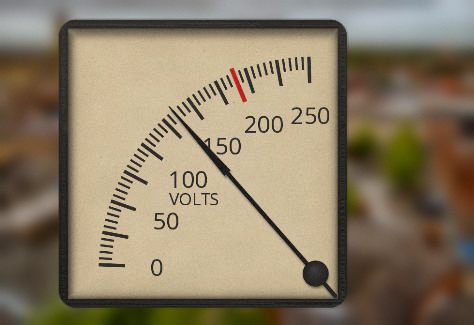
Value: **135** V
